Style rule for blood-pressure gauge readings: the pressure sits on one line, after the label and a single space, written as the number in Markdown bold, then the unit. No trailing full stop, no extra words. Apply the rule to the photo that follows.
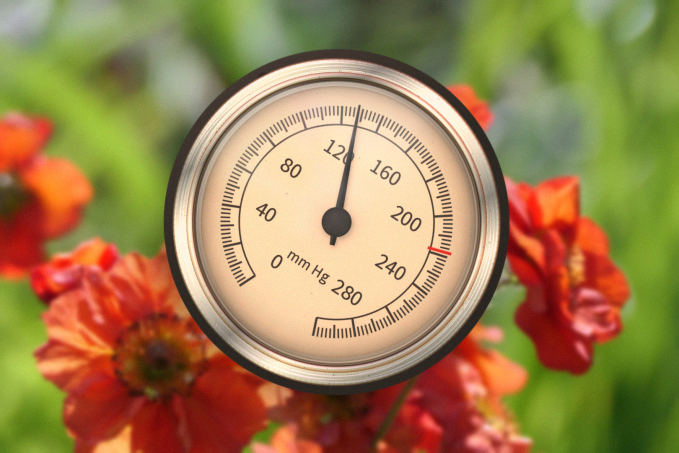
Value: **128** mmHg
